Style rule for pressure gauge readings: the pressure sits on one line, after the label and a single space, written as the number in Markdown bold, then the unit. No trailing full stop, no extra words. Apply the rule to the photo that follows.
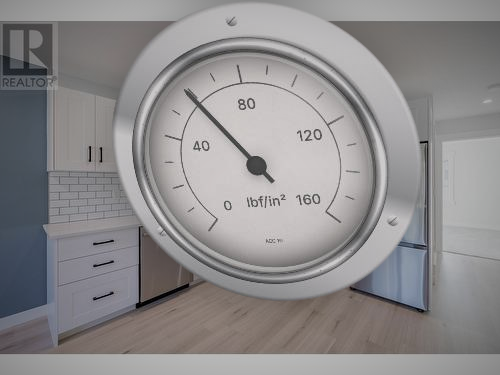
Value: **60** psi
